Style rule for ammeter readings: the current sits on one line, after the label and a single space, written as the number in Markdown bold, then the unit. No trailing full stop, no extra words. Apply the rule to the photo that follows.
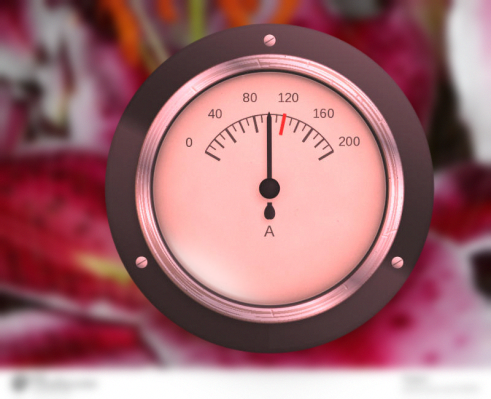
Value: **100** A
